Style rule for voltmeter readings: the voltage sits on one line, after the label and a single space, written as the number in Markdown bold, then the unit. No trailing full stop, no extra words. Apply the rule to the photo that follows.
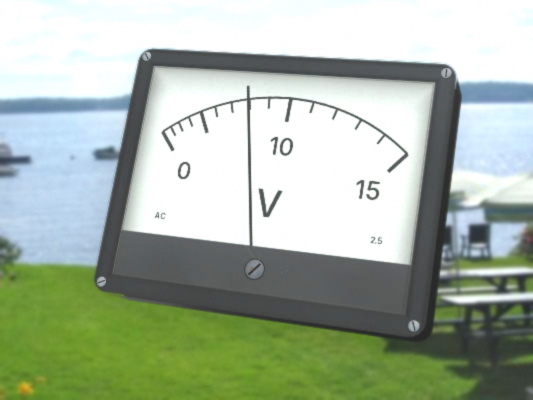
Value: **8** V
